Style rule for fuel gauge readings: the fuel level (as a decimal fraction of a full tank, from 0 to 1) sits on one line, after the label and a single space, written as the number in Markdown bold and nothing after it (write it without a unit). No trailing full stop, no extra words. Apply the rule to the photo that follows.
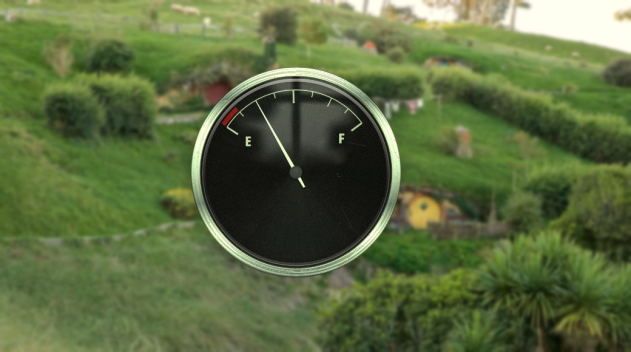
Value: **0.25**
